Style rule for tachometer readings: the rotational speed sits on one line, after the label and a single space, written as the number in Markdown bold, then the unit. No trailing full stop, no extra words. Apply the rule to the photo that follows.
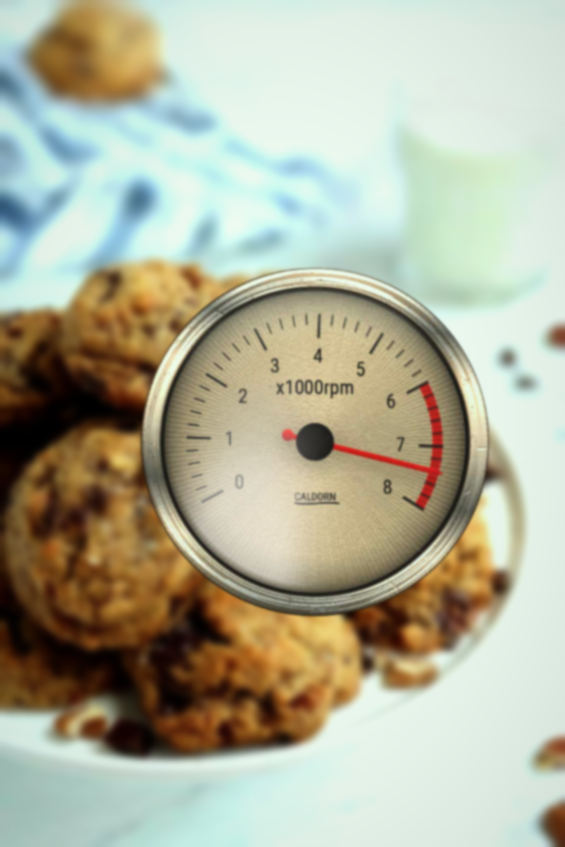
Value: **7400** rpm
